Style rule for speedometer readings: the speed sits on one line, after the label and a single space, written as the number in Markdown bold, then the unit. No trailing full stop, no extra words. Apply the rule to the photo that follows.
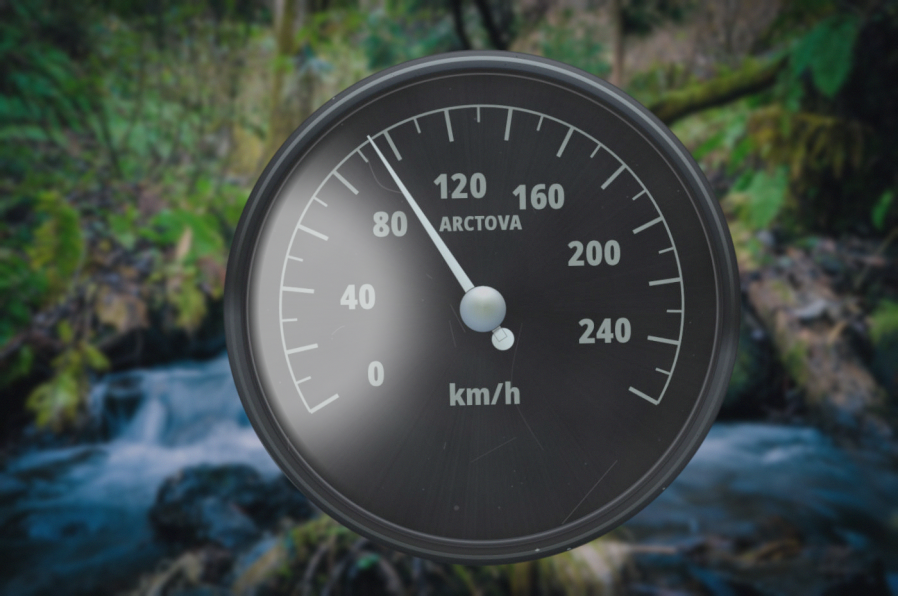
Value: **95** km/h
